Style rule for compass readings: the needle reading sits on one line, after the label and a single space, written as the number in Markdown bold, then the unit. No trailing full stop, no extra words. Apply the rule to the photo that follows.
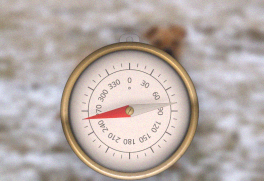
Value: **260** °
